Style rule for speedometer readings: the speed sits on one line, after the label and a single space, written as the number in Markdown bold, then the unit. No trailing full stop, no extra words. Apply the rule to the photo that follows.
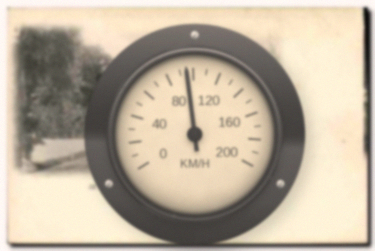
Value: **95** km/h
